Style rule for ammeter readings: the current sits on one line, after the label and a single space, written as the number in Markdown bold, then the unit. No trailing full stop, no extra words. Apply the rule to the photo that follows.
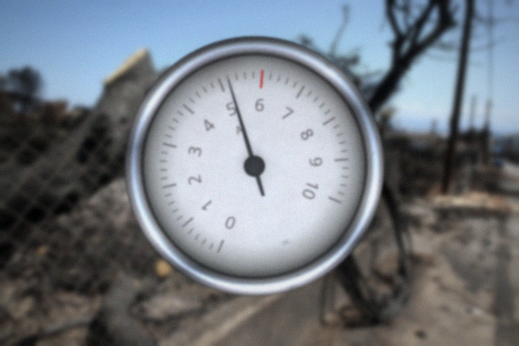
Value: **5.2** A
